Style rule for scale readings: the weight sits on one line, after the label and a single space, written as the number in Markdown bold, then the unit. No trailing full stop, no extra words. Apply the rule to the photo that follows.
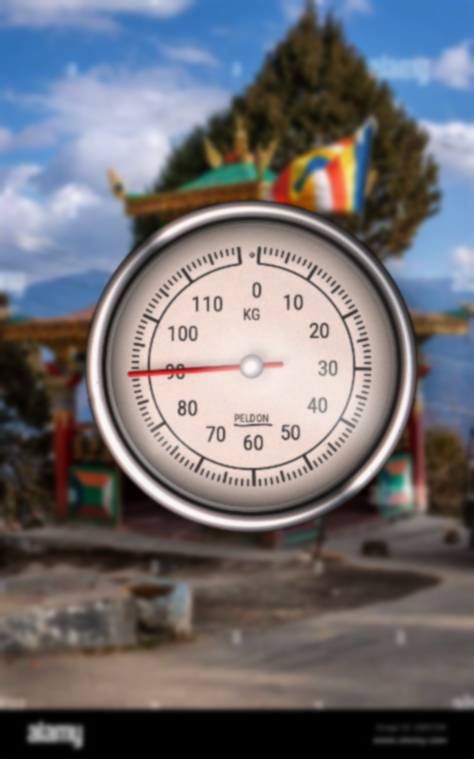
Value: **90** kg
